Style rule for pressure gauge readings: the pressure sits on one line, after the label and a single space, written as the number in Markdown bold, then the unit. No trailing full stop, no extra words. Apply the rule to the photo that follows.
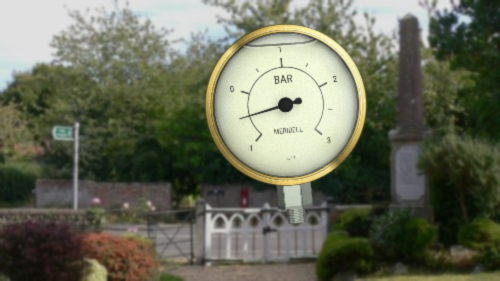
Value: **-0.5** bar
